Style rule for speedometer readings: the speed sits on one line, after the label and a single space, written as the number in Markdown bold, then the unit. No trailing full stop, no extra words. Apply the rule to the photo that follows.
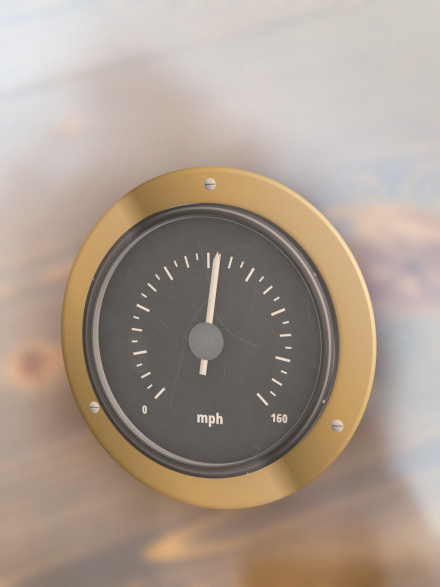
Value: **85** mph
